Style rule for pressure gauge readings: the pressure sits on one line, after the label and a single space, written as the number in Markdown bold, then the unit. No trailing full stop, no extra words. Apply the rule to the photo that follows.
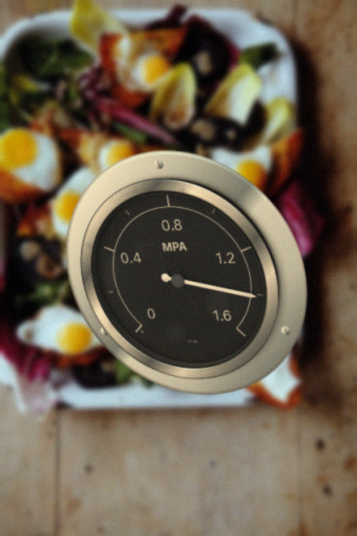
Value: **1.4** MPa
